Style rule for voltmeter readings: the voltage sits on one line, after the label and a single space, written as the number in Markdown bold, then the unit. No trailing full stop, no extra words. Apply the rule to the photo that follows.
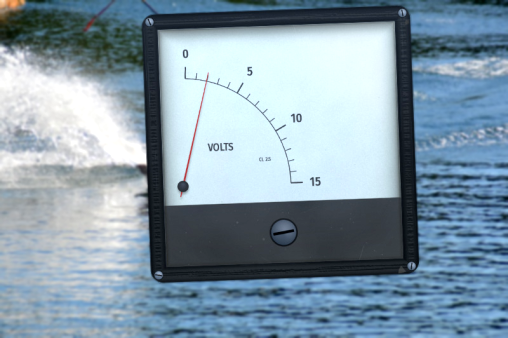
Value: **2** V
